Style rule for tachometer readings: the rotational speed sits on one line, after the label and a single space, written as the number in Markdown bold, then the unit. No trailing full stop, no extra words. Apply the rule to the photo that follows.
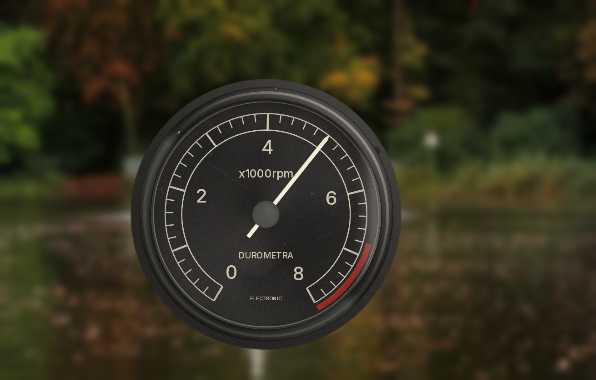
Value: **5000** rpm
